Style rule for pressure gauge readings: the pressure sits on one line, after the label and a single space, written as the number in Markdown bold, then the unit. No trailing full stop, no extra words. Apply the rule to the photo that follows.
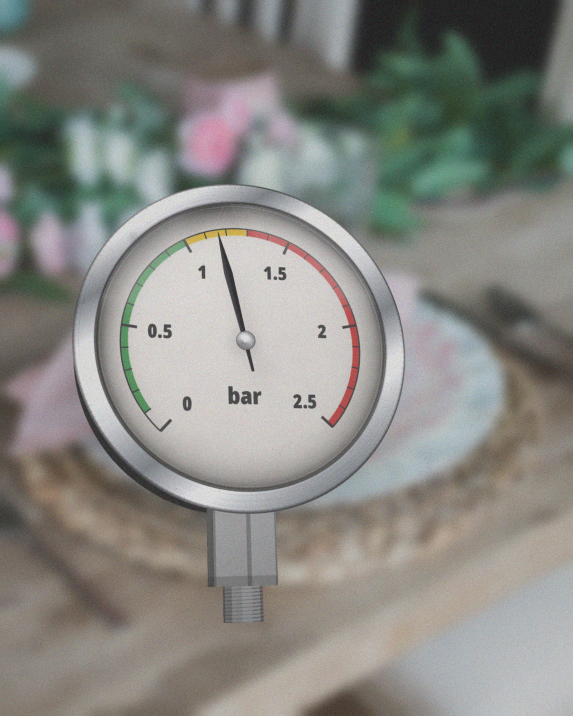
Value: **1.15** bar
